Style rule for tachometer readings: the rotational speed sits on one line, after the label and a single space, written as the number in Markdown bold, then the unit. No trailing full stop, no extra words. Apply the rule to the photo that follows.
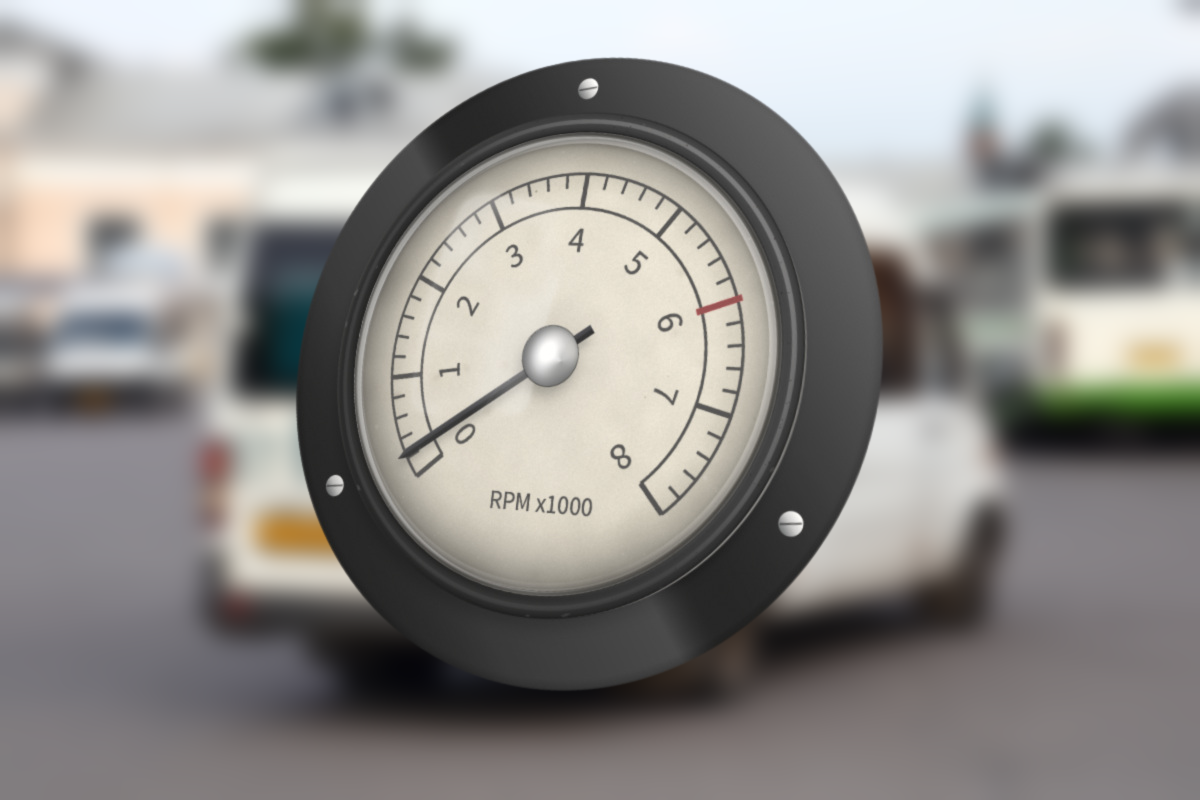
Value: **200** rpm
